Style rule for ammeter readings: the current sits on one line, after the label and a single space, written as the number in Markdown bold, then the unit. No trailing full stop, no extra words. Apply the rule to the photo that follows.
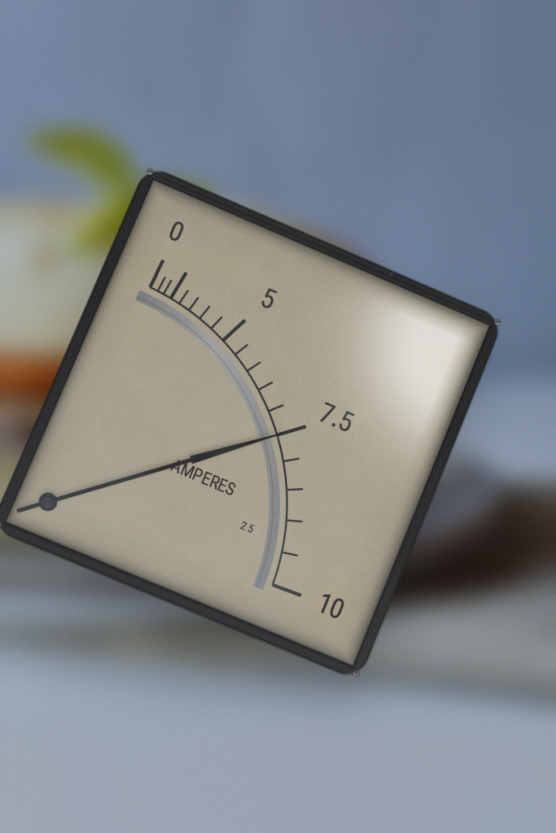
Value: **7.5** A
